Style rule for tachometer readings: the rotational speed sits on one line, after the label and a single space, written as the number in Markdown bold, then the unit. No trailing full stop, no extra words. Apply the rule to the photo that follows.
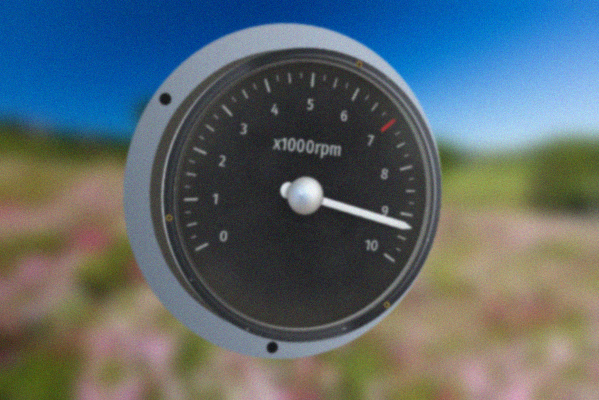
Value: **9250** rpm
